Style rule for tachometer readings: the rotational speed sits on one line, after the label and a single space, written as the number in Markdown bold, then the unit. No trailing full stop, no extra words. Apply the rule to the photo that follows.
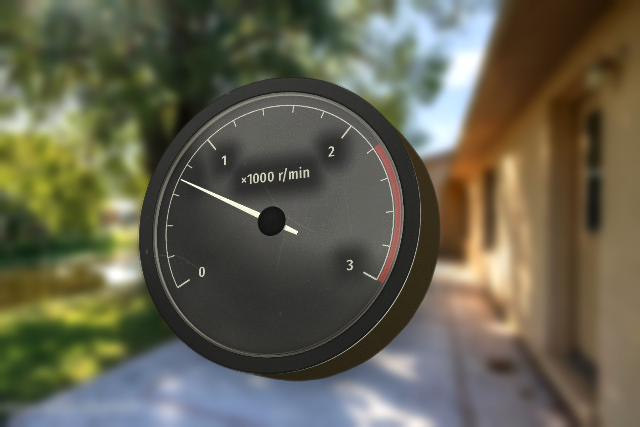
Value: **700** rpm
